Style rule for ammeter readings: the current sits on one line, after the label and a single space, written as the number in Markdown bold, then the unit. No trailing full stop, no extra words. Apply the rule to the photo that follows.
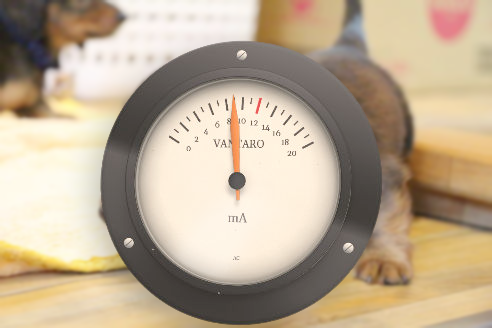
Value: **9** mA
